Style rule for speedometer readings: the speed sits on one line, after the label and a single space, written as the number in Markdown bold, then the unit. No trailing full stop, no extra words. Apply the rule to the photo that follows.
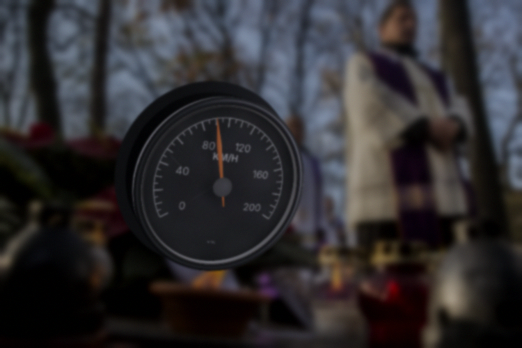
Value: **90** km/h
